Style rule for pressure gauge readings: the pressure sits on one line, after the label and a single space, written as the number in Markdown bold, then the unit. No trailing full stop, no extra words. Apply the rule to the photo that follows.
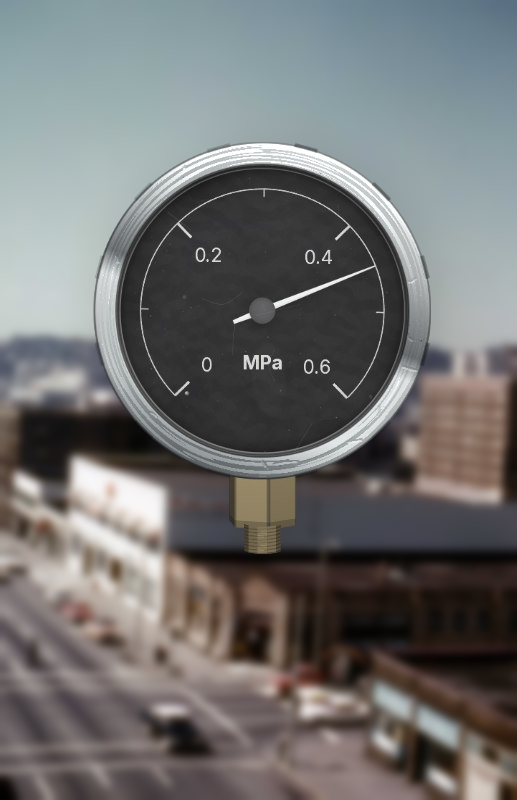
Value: **0.45** MPa
